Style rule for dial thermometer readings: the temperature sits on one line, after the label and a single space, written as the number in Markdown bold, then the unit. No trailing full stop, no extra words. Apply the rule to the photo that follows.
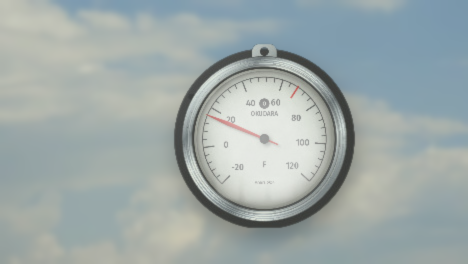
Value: **16** °F
